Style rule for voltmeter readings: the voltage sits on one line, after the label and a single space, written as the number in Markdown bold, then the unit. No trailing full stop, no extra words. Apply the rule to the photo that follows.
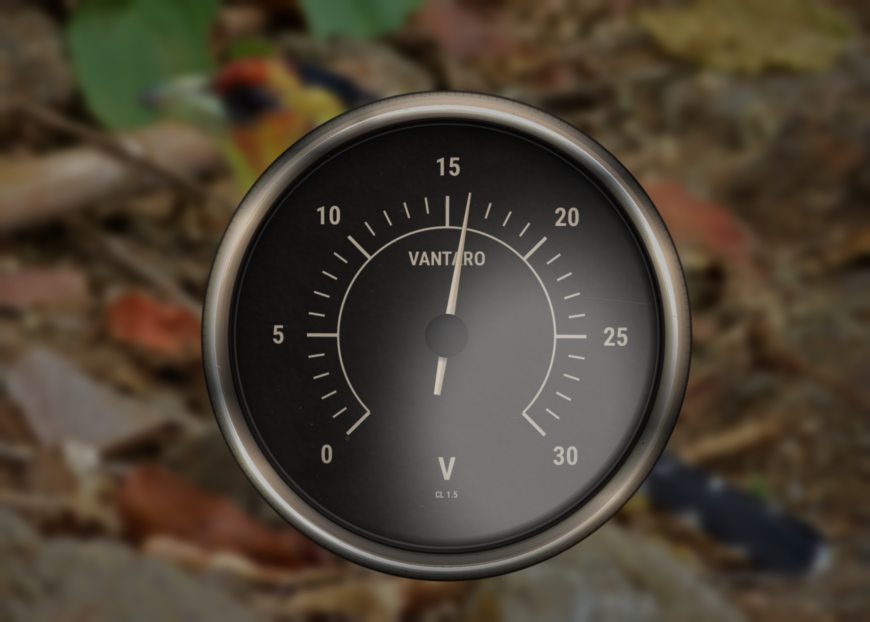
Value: **16** V
